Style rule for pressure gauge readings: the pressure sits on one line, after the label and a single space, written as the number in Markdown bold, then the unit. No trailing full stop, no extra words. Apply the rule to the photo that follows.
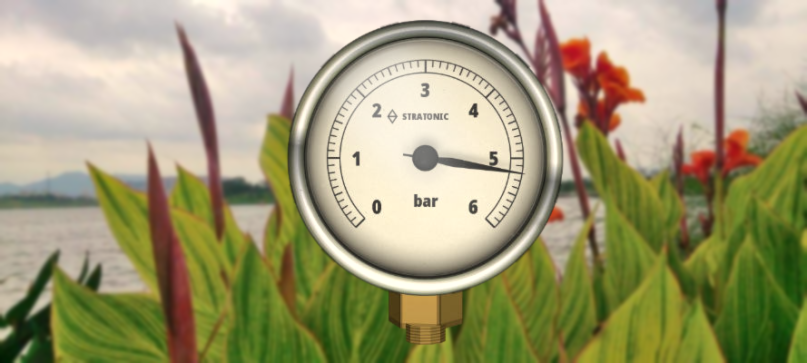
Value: **5.2** bar
